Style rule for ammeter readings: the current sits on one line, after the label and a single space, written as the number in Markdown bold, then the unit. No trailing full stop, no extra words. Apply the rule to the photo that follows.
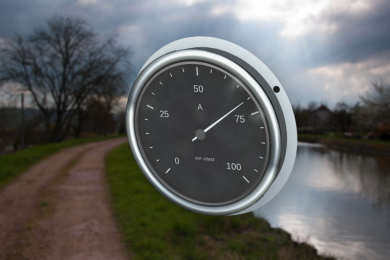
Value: **70** A
